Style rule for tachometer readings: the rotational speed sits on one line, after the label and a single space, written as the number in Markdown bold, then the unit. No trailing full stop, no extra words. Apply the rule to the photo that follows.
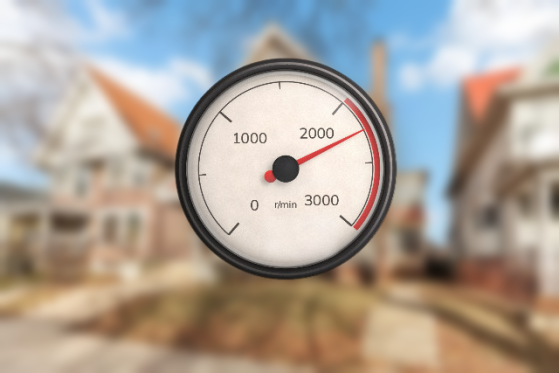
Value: **2250** rpm
